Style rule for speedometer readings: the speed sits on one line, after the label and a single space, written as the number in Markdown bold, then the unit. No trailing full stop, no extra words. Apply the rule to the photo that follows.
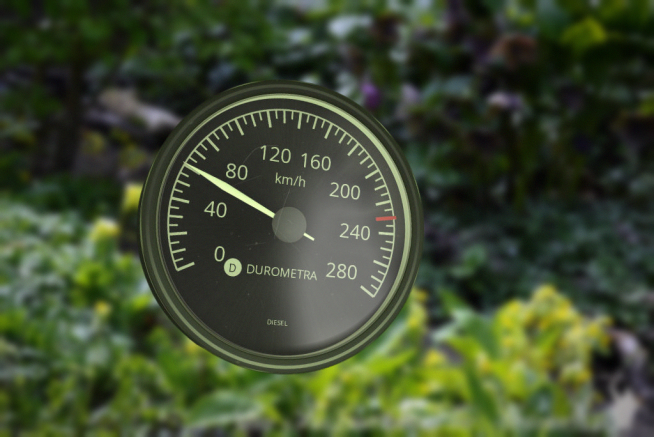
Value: **60** km/h
